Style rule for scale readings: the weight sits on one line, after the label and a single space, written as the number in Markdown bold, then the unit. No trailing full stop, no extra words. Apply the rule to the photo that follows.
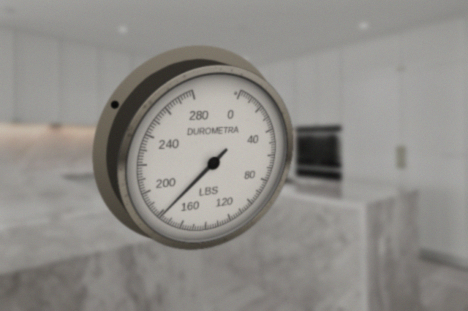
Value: **180** lb
